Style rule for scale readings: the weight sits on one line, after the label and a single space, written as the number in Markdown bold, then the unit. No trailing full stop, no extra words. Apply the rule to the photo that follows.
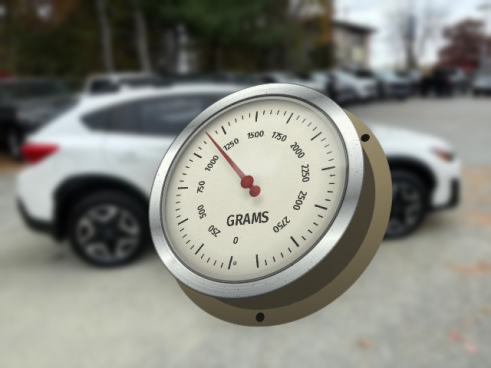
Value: **1150** g
